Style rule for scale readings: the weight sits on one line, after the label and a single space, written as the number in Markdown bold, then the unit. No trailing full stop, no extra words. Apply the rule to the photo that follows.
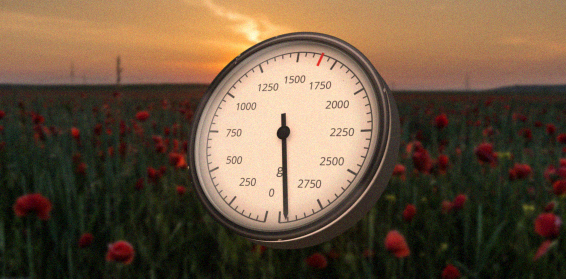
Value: **2950** g
